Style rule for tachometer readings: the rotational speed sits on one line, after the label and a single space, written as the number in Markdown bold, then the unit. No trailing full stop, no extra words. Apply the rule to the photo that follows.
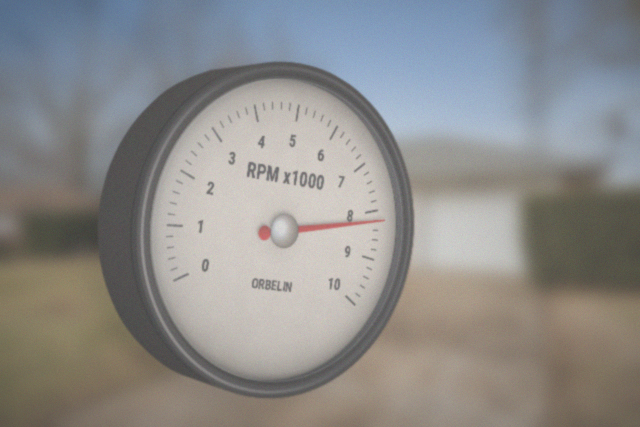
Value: **8200** rpm
